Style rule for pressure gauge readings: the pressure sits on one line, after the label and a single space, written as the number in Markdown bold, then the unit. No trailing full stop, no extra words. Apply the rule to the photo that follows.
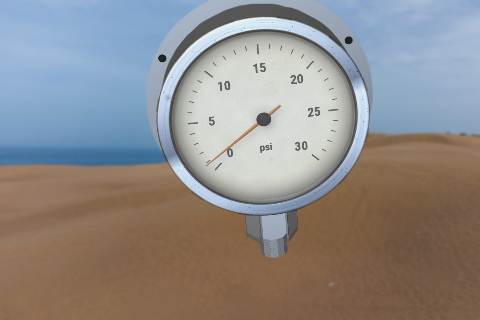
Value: **1** psi
